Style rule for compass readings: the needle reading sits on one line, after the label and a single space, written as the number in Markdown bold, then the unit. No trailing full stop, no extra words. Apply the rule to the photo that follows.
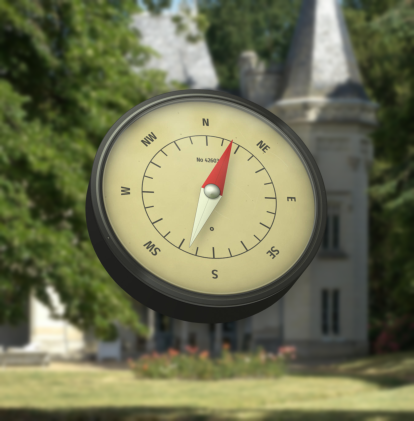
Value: **22.5** °
